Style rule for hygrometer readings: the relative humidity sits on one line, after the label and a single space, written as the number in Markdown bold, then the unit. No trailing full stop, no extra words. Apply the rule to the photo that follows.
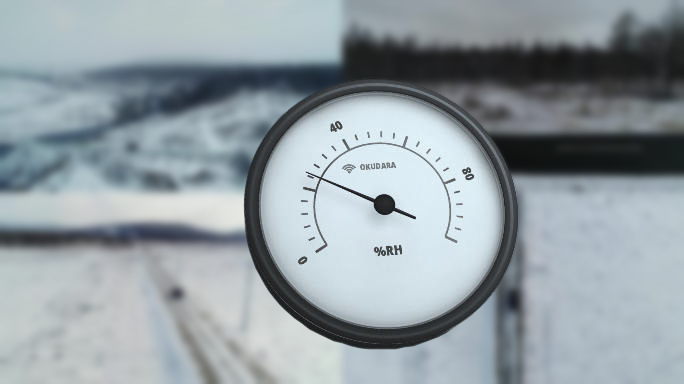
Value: **24** %
